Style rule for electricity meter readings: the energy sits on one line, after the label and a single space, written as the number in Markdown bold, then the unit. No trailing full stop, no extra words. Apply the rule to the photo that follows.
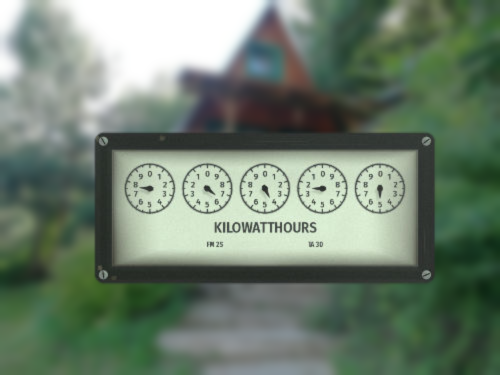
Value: **76425** kWh
